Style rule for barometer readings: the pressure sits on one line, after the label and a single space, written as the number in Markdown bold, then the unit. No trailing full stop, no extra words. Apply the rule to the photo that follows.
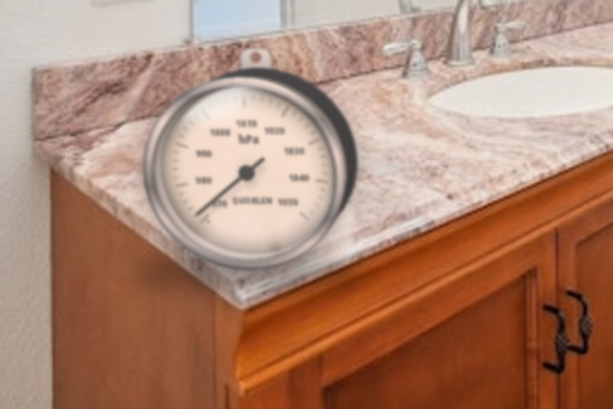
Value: **972** hPa
